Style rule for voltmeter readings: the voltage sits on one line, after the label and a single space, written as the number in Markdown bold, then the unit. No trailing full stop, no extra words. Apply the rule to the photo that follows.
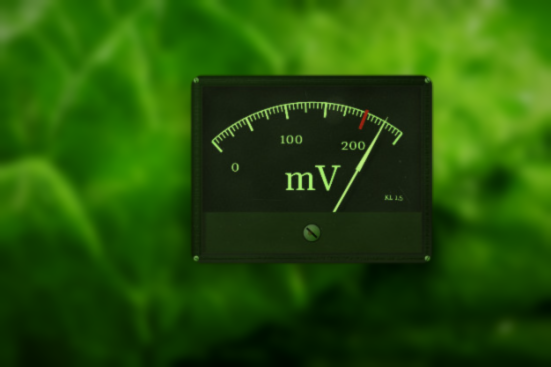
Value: **225** mV
